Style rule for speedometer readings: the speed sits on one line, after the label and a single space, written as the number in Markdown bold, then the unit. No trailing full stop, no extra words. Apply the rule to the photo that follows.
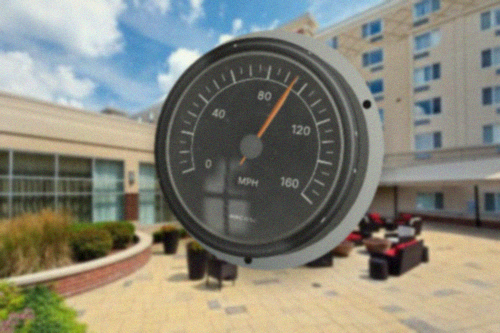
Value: **95** mph
